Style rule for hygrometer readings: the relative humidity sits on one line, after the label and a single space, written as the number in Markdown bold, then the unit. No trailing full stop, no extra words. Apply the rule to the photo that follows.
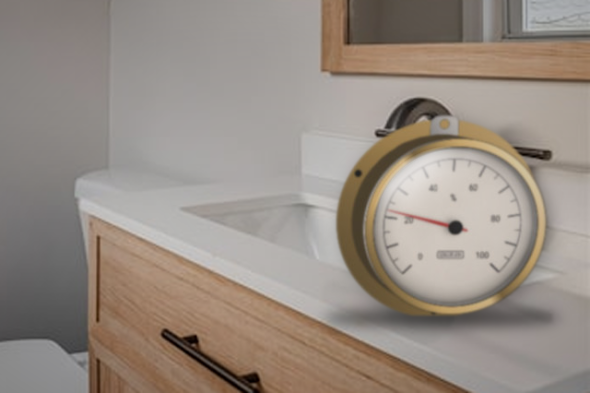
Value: **22.5** %
